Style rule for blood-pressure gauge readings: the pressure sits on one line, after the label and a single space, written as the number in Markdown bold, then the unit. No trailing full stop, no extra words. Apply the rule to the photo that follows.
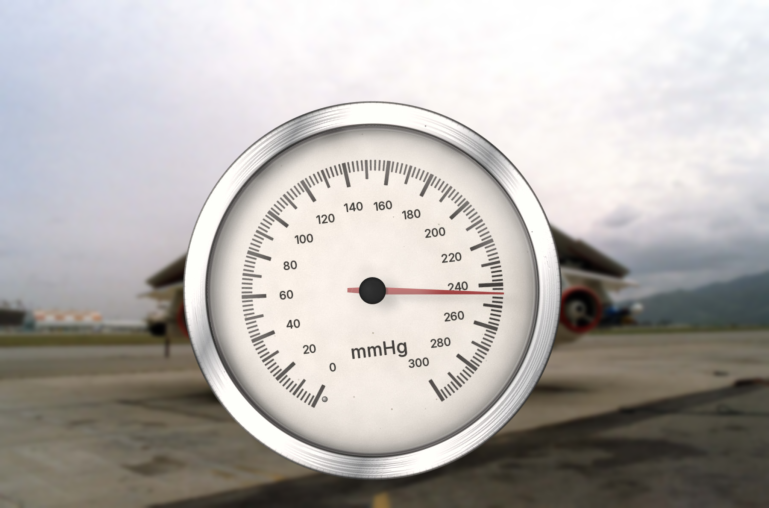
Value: **244** mmHg
